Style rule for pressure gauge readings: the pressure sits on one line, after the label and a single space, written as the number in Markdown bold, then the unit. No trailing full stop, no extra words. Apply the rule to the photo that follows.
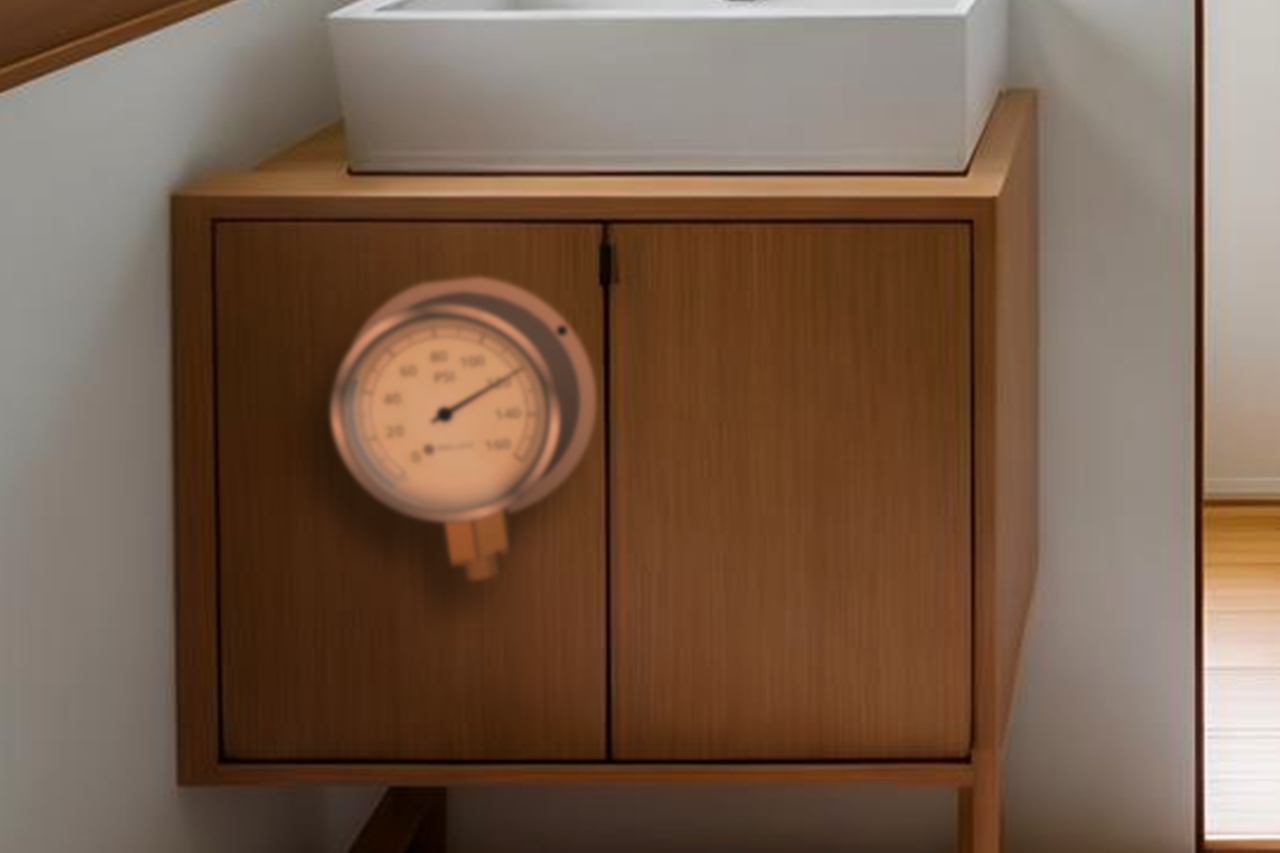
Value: **120** psi
